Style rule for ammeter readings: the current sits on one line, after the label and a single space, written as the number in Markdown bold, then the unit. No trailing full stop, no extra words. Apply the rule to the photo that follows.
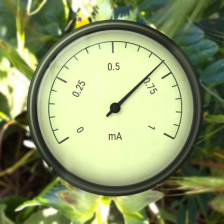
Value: **0.7** mA
